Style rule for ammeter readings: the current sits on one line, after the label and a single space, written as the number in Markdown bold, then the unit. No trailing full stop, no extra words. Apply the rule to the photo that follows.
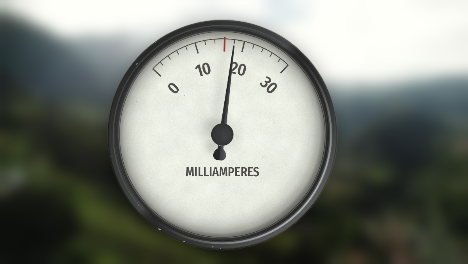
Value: **18** mA
